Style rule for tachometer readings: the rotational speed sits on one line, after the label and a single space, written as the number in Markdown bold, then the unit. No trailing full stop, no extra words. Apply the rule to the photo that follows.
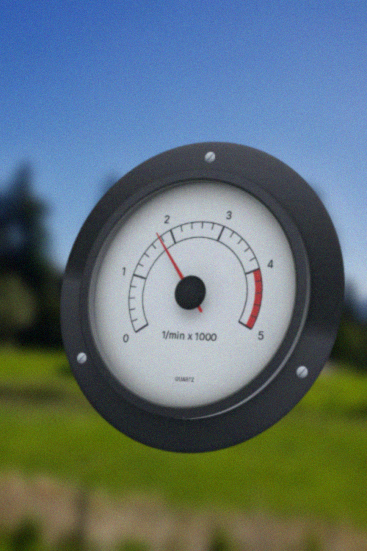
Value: **1800** rpm
